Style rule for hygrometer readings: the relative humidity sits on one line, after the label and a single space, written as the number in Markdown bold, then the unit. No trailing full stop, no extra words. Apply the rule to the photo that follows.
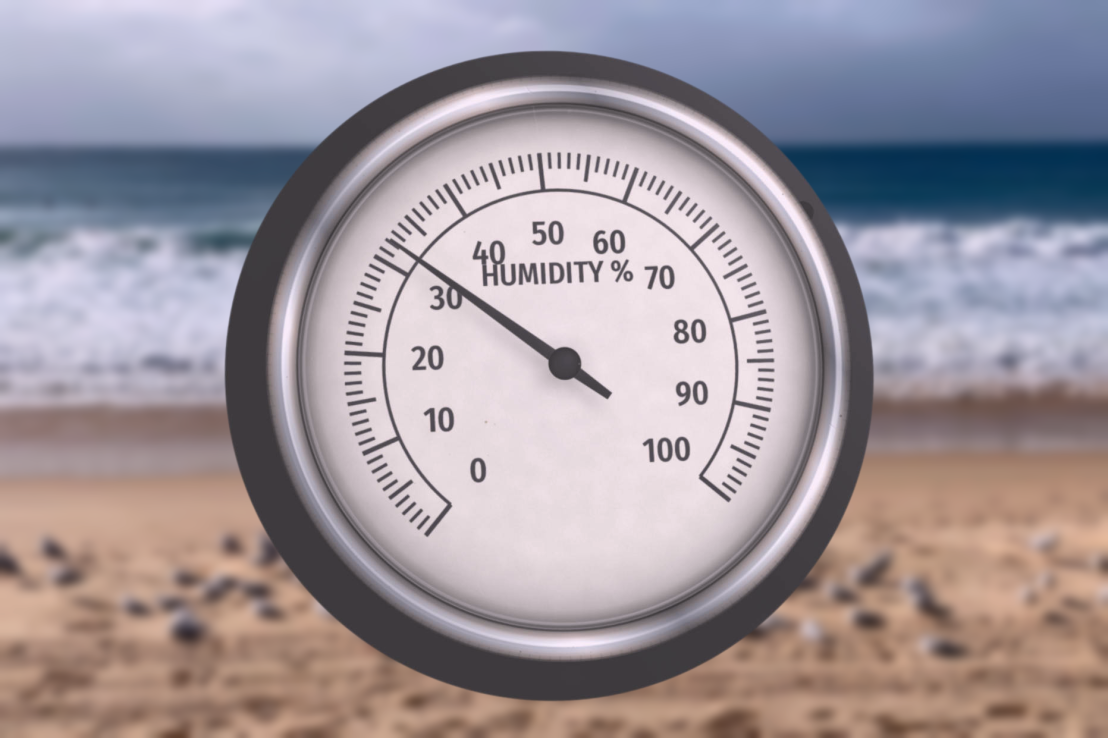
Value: **32** %
